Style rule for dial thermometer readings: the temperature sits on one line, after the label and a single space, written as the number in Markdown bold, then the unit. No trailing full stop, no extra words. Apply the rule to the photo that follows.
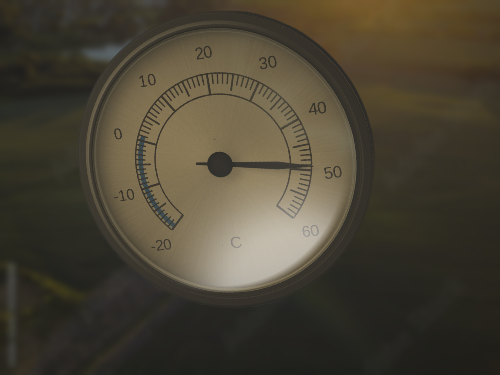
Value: **49** °C
